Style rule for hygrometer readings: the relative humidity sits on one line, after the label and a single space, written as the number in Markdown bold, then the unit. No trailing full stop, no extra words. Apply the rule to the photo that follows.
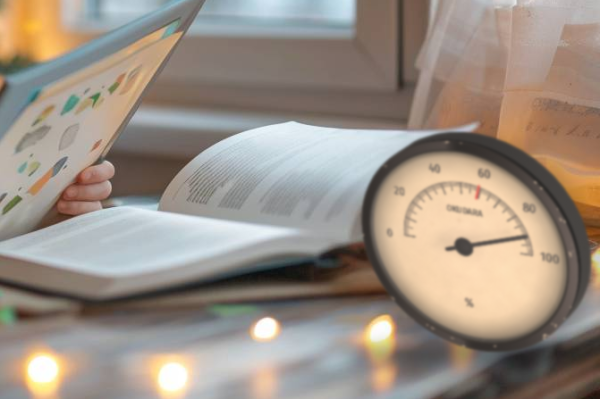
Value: **90** %
